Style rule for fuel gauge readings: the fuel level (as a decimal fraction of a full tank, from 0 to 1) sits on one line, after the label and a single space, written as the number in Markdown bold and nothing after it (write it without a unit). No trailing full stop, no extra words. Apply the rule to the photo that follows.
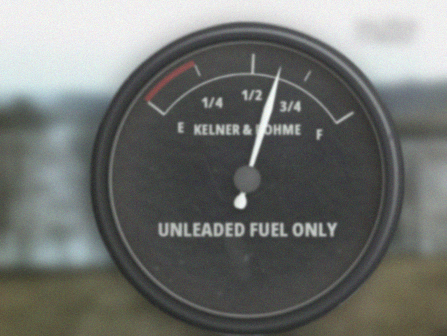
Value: **0.625**
